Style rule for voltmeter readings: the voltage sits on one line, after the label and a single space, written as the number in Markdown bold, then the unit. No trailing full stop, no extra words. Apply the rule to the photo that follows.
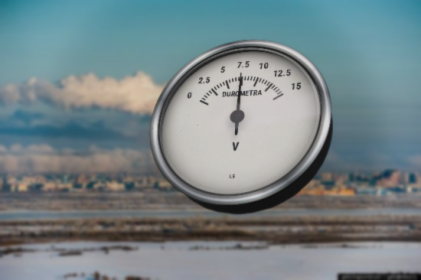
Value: **7.5** V
